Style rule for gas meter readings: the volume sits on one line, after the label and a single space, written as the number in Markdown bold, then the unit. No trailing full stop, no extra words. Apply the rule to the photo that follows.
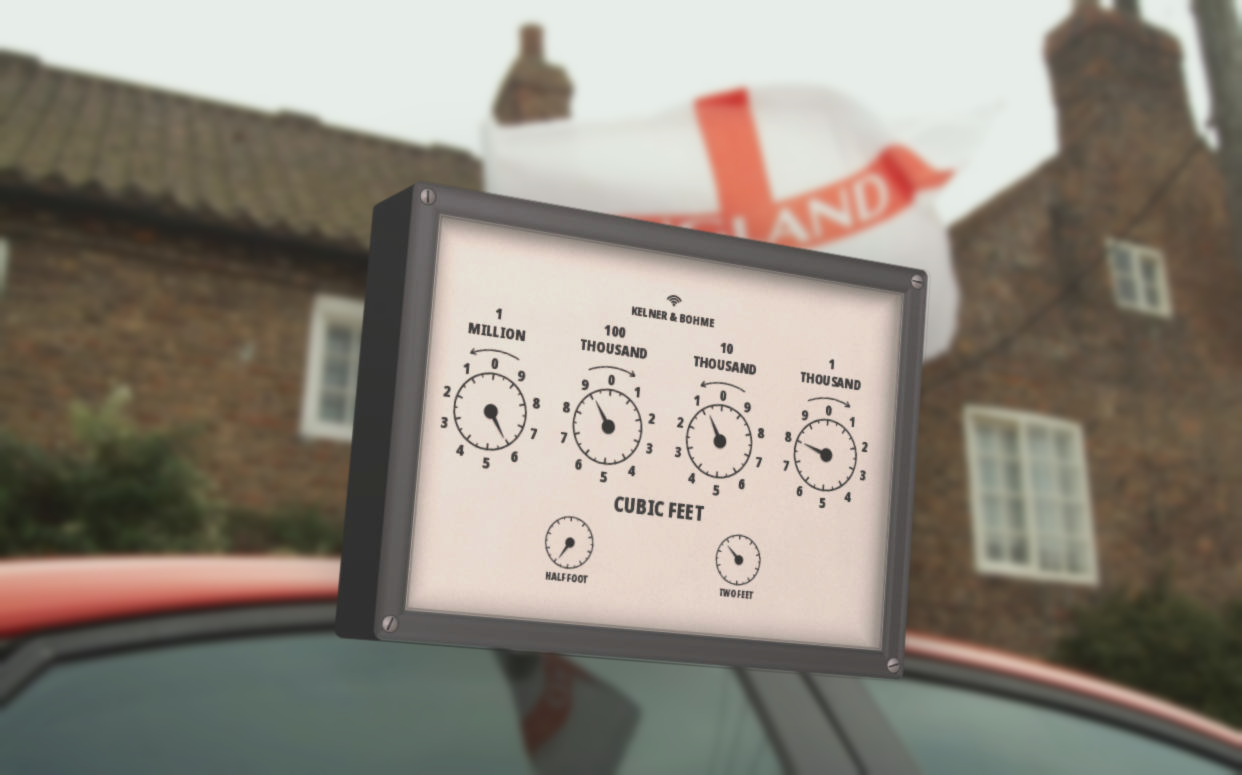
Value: **590800** ft³
